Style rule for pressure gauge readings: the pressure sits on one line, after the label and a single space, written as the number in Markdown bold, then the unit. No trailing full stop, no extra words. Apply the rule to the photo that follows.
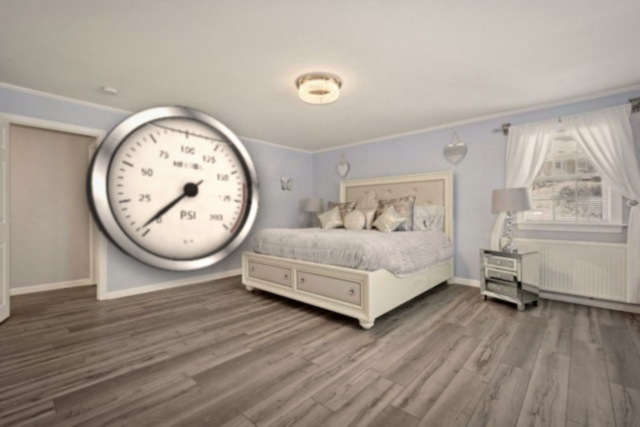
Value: **5** psi
